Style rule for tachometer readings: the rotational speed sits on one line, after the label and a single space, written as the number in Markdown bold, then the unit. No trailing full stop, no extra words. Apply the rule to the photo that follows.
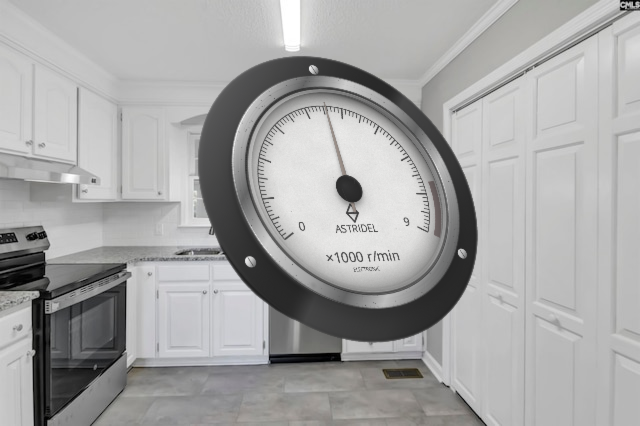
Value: **4500** rpm
